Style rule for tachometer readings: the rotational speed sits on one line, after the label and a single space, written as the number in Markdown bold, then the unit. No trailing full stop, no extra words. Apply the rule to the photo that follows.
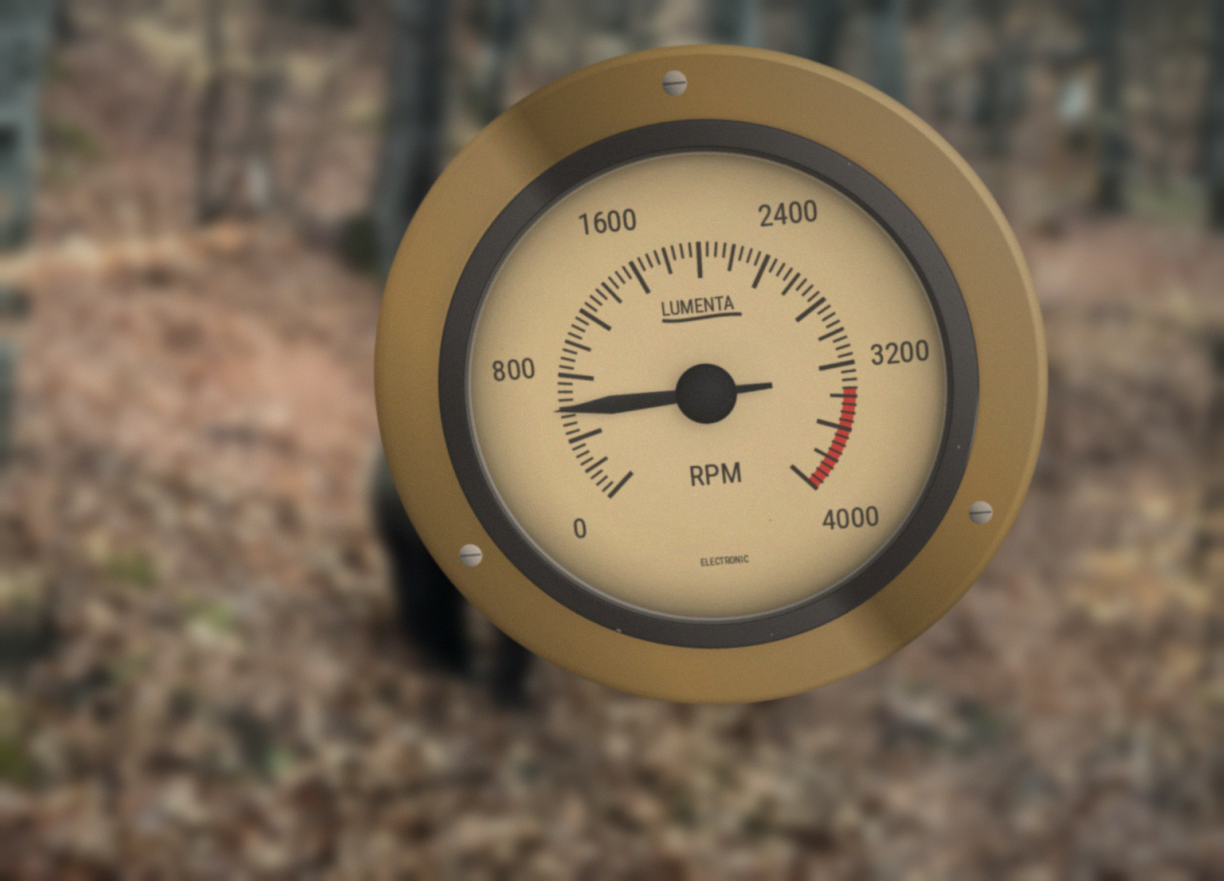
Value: **600** rpm
